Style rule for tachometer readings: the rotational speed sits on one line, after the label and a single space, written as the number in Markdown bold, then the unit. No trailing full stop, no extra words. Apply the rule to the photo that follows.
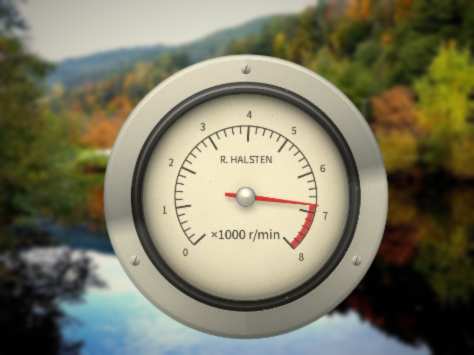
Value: **6800** rpm
